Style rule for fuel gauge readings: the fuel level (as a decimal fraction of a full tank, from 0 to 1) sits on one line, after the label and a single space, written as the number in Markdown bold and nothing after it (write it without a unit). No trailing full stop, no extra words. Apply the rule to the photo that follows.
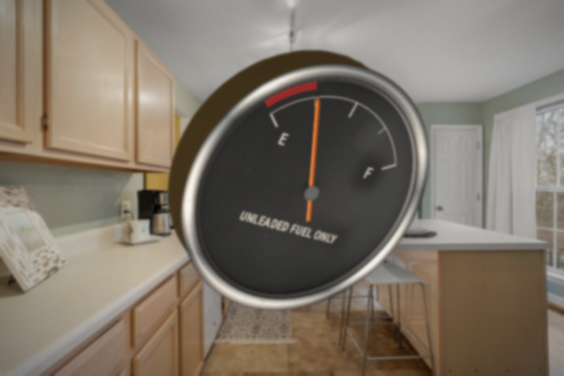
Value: **0.25**
